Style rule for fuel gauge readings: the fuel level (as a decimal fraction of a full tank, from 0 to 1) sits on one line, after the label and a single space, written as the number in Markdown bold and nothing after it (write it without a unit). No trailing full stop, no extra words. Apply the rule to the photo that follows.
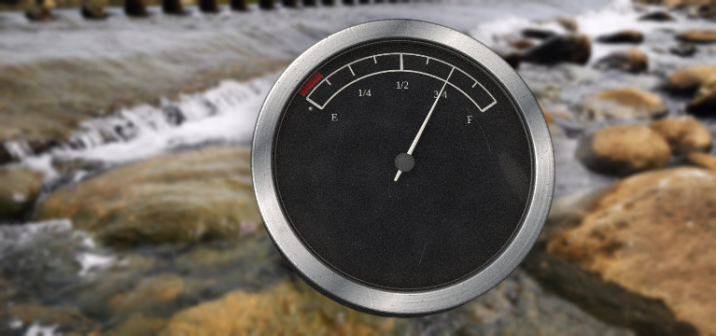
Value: **0.75**
